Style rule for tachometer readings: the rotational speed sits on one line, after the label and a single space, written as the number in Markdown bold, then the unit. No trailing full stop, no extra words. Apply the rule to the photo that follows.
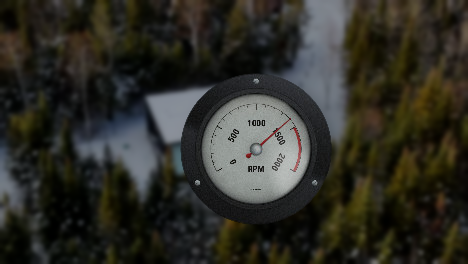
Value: **1400** rpm
